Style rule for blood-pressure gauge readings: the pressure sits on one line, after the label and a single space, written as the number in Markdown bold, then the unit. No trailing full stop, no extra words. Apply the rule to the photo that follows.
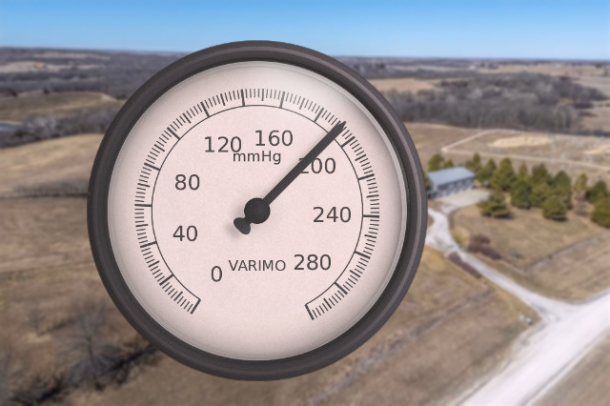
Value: **192** mmHg
